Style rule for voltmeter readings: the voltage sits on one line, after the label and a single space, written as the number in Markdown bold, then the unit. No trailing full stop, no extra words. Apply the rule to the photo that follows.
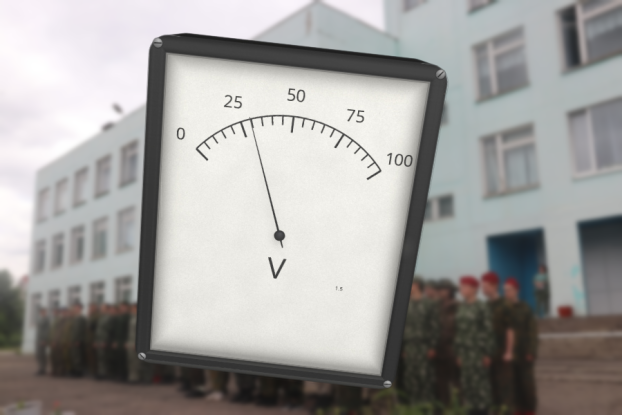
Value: **30** V
